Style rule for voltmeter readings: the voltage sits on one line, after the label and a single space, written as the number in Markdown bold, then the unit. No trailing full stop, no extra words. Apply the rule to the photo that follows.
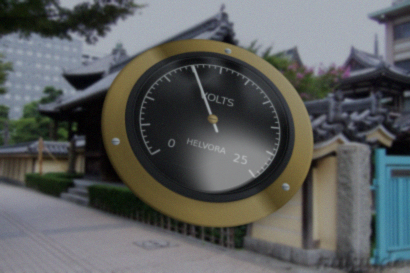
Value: **10** V
